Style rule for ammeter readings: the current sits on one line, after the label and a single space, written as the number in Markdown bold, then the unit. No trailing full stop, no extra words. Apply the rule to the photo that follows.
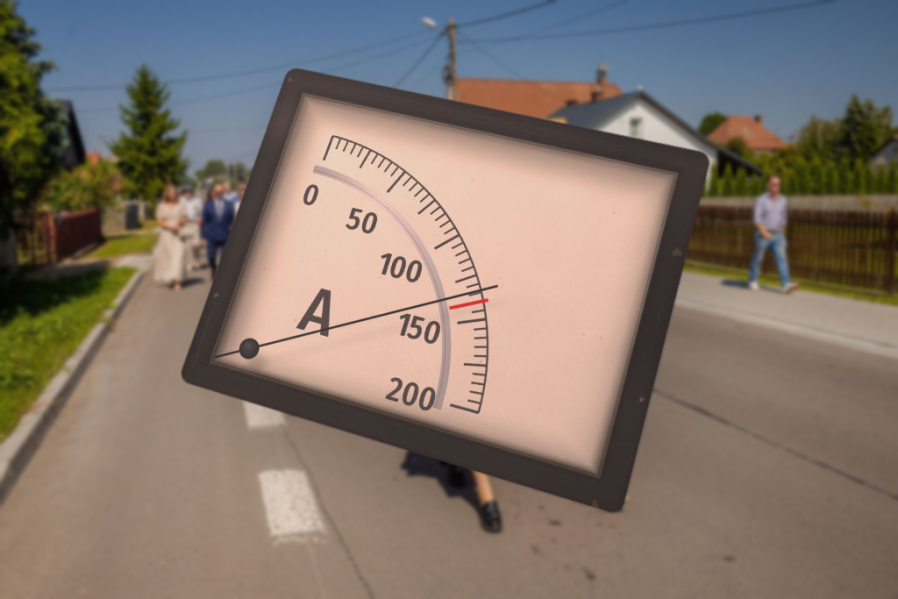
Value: **135** A
